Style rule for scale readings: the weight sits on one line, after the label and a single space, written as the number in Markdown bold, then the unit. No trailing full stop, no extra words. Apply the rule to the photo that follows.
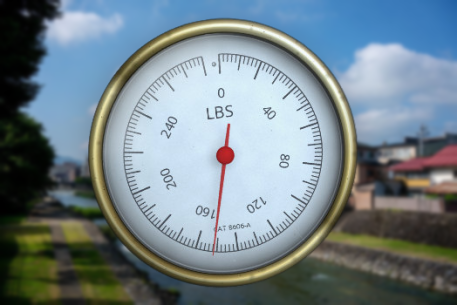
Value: **152** lb
